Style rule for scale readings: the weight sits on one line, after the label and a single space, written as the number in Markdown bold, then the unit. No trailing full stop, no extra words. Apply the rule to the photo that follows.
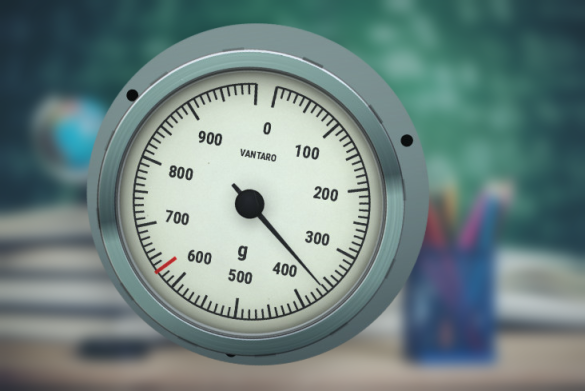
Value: **360** g
